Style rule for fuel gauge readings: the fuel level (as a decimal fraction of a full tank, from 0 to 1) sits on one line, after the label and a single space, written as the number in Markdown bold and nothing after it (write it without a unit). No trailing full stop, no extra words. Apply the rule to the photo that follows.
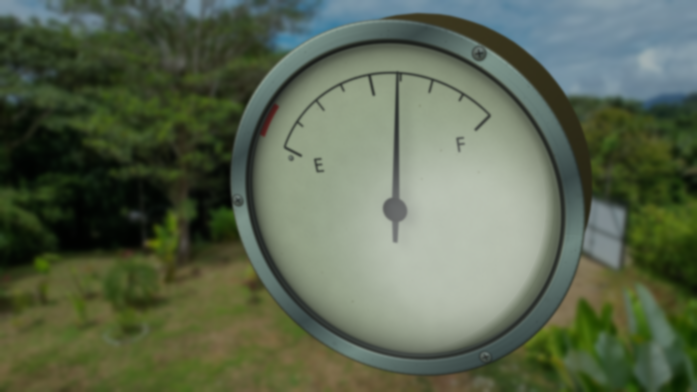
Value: **0.625**
